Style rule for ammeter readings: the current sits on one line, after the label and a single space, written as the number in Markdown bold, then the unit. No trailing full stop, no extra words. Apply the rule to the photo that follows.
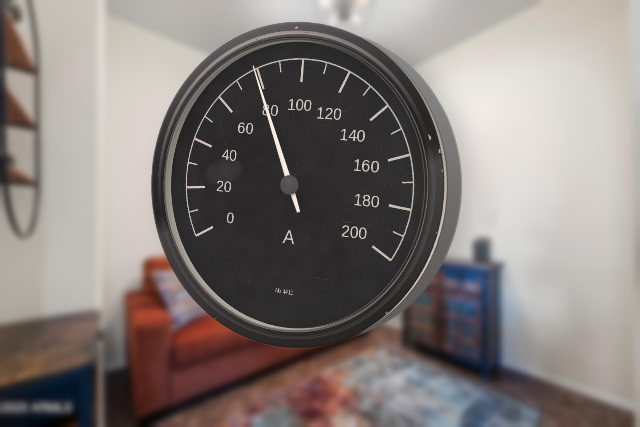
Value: **80** A
